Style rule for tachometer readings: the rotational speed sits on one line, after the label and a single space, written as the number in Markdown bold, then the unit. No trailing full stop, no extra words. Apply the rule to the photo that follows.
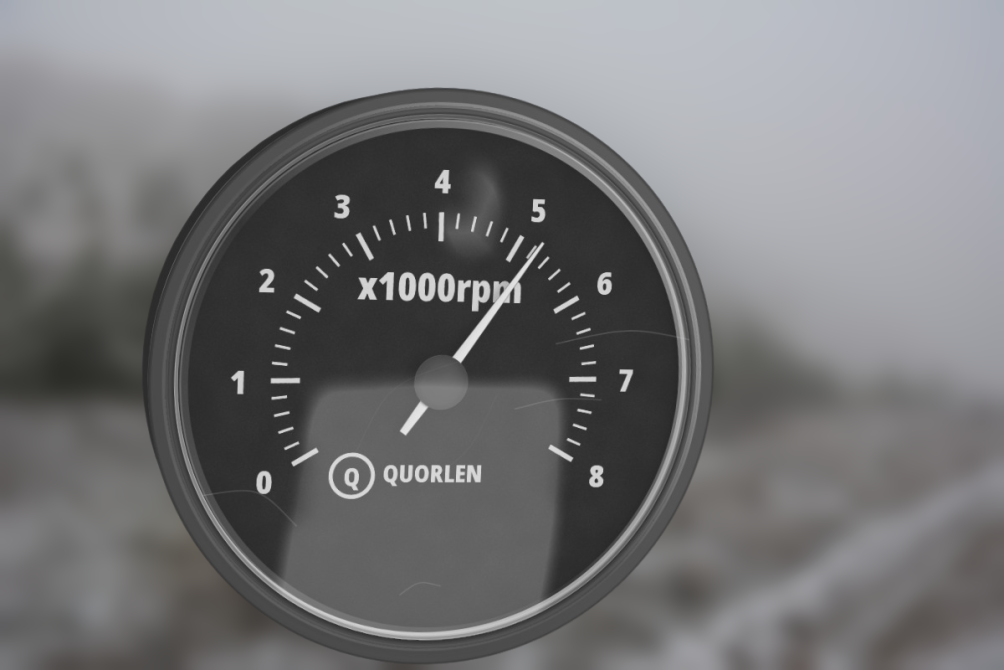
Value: **5200** rpm
